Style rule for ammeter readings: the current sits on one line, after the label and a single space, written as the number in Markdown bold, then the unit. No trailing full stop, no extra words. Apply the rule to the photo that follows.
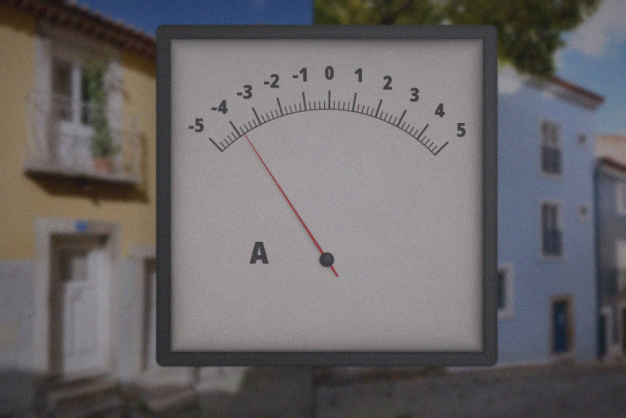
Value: **-3.8** A
